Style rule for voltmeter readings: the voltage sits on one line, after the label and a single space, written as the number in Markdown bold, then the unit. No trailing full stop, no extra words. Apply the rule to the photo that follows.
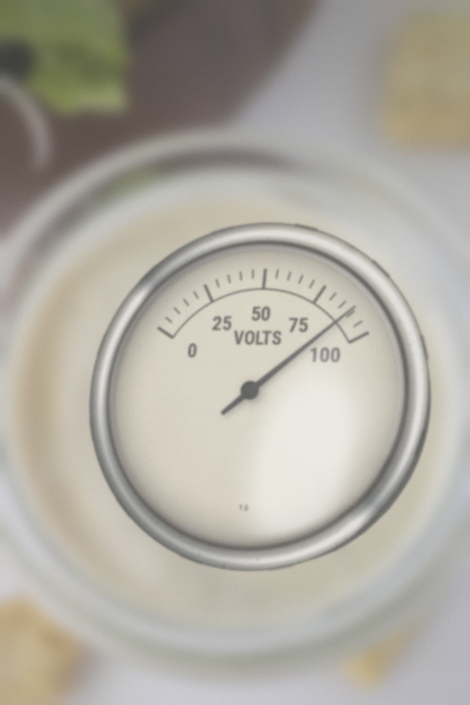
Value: **90** V
